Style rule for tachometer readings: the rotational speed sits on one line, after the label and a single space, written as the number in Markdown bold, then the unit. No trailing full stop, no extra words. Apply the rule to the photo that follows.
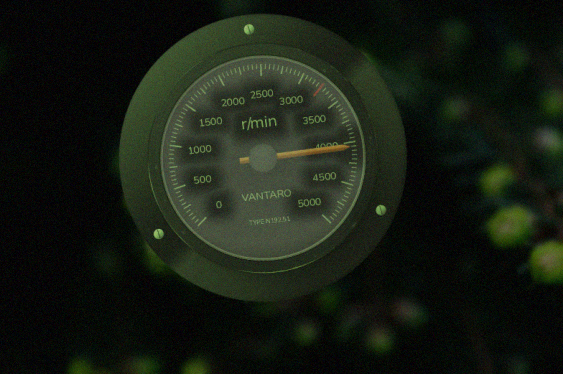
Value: **4050** rpm
